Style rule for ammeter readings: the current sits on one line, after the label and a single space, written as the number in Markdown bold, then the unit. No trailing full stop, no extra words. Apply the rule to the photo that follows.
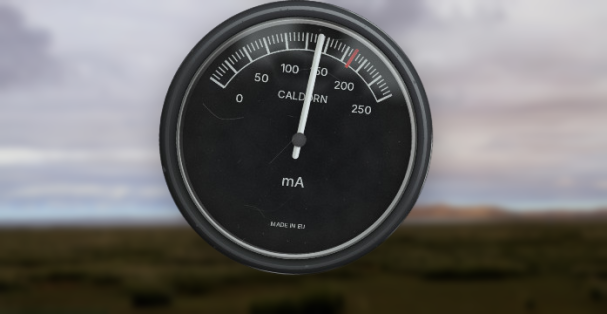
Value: **140** mA
